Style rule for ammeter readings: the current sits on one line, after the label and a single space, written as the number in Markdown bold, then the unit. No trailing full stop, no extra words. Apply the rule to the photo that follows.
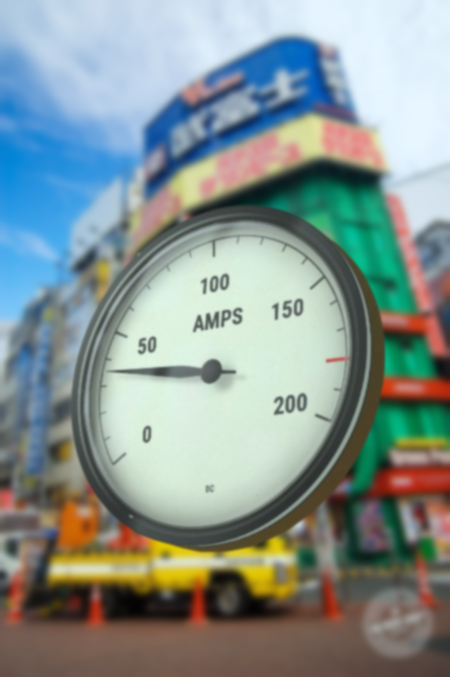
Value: **35** A
